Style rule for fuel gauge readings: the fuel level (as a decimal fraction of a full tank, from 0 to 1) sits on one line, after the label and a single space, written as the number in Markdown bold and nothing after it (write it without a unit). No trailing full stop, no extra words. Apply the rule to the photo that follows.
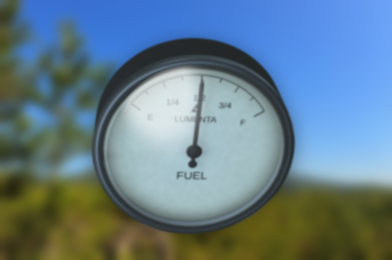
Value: **0.5**
